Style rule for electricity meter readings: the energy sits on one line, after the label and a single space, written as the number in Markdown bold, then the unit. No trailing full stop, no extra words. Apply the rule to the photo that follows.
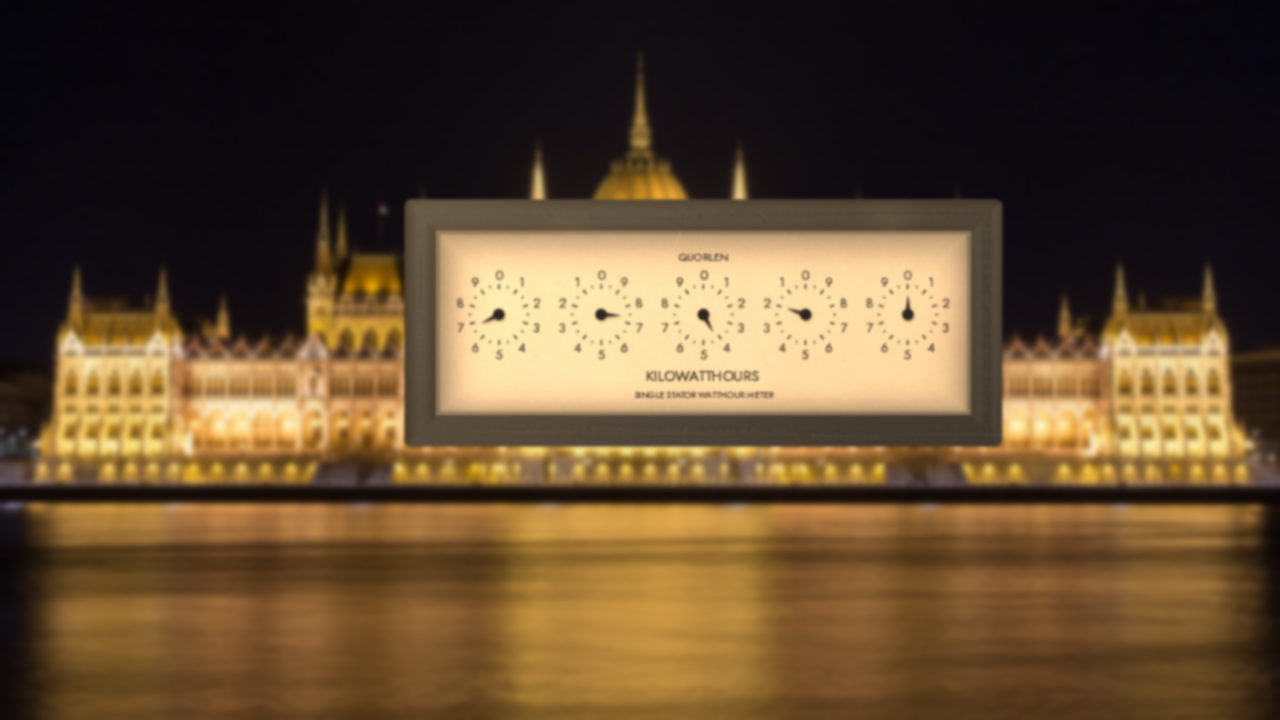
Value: **67420** kWh
